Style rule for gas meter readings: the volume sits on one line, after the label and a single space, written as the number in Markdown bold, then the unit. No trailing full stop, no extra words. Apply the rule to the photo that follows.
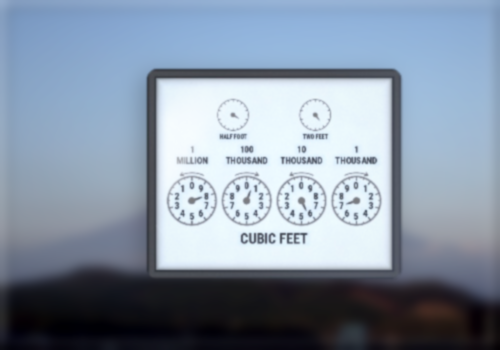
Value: **805700** ft³
